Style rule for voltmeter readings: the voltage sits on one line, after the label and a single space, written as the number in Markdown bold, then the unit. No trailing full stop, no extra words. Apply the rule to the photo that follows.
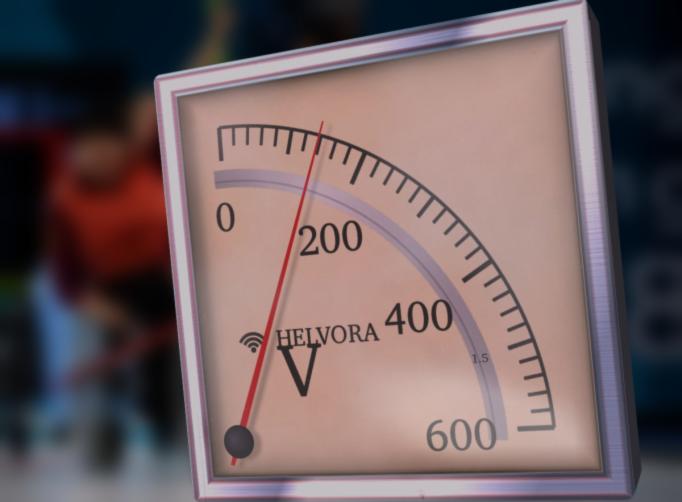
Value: **140** V
